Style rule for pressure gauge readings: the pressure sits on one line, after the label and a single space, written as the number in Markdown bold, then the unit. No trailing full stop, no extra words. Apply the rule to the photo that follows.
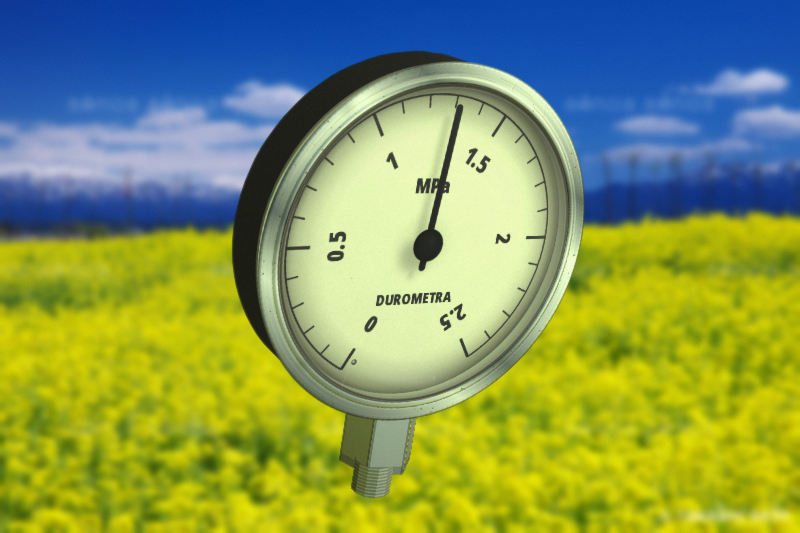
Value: **1.3** MPa
